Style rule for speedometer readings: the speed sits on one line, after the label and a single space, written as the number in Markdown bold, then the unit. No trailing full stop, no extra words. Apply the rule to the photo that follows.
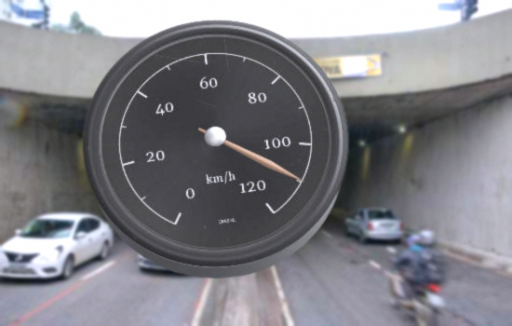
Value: **110** km/h
